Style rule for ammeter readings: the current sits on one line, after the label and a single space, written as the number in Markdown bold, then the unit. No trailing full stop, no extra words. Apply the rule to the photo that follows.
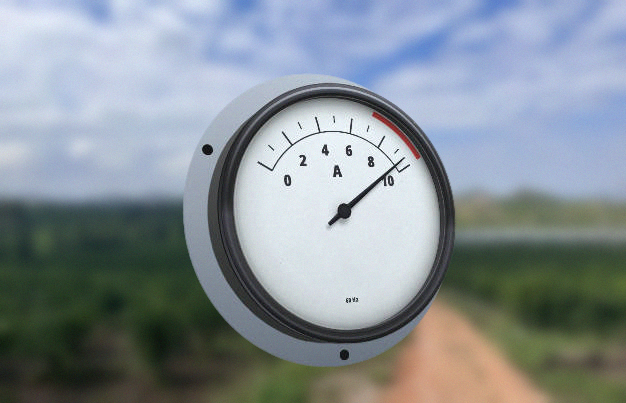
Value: **9.5** A
